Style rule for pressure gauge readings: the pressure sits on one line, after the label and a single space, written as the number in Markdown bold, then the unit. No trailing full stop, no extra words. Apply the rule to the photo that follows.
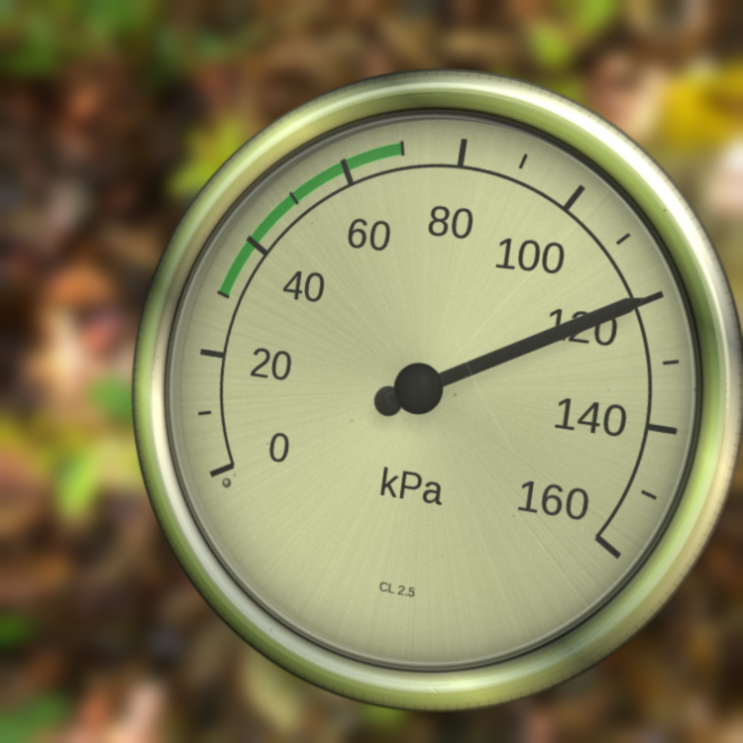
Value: **120** kPa
